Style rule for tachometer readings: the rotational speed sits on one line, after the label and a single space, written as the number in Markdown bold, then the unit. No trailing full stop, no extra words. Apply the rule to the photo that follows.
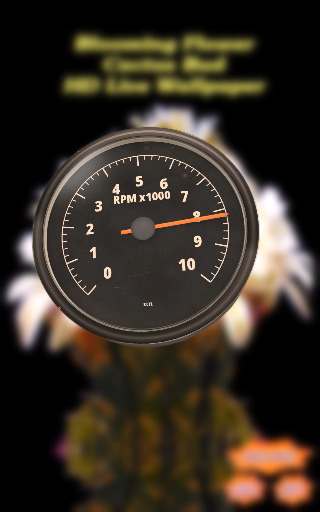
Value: **8200** rpm
